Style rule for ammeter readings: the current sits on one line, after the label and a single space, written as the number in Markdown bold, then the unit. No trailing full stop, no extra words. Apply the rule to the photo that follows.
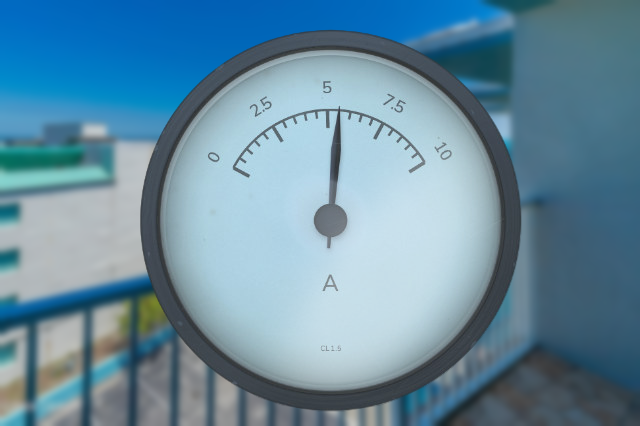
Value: **5.5** A
